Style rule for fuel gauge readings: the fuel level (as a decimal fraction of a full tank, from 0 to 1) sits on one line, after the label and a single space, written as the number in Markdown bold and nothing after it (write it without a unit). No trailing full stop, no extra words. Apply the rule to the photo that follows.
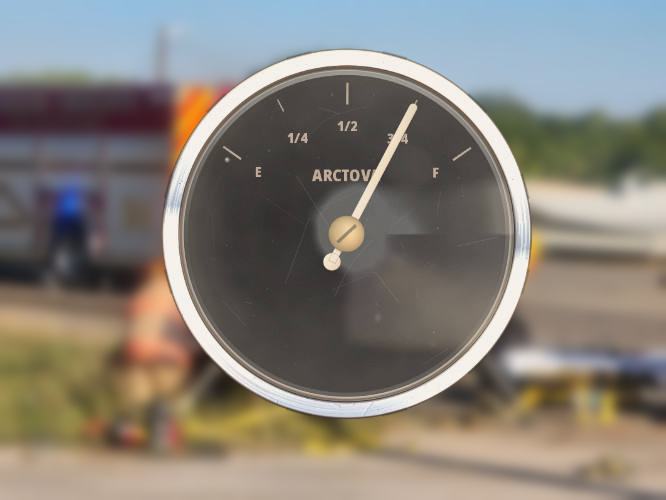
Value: **0.75**
